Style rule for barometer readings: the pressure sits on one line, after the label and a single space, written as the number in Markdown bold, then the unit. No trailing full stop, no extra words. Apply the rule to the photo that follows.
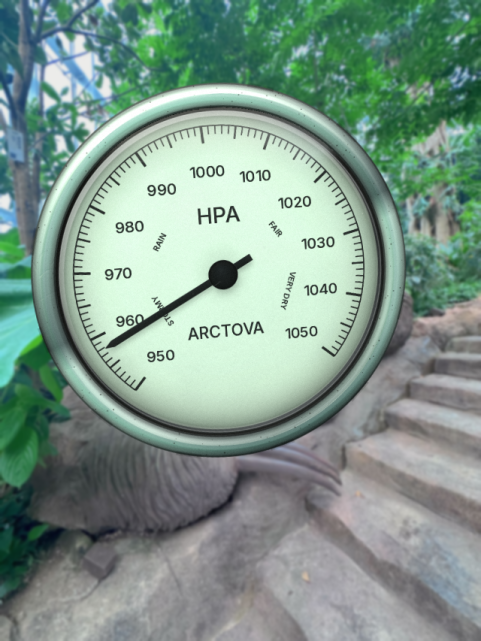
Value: **958** hPa
